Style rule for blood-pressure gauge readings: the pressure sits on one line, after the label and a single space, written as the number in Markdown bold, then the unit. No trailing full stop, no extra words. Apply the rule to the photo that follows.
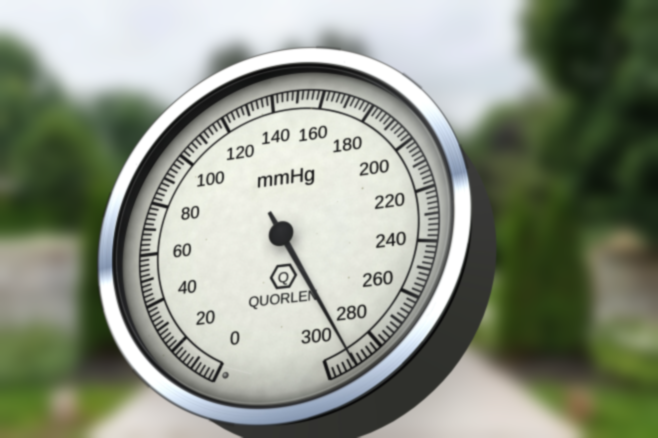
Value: **290** mmHg
